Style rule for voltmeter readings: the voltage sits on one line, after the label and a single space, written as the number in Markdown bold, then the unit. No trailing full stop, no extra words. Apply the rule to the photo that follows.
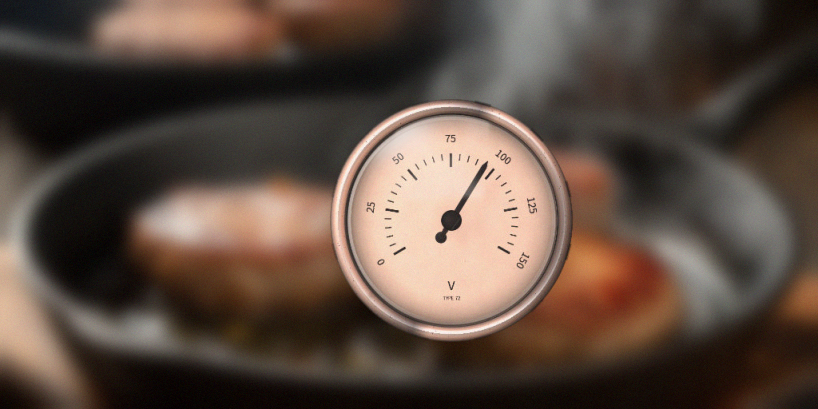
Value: **95** V
